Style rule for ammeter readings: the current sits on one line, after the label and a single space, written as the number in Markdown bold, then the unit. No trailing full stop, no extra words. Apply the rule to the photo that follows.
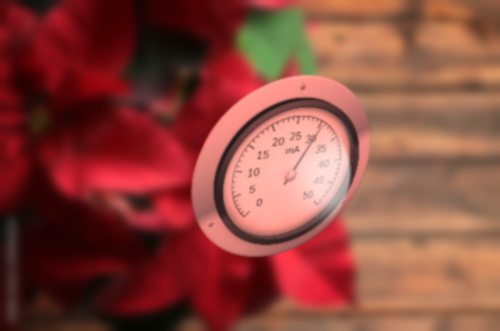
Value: **30** mA
